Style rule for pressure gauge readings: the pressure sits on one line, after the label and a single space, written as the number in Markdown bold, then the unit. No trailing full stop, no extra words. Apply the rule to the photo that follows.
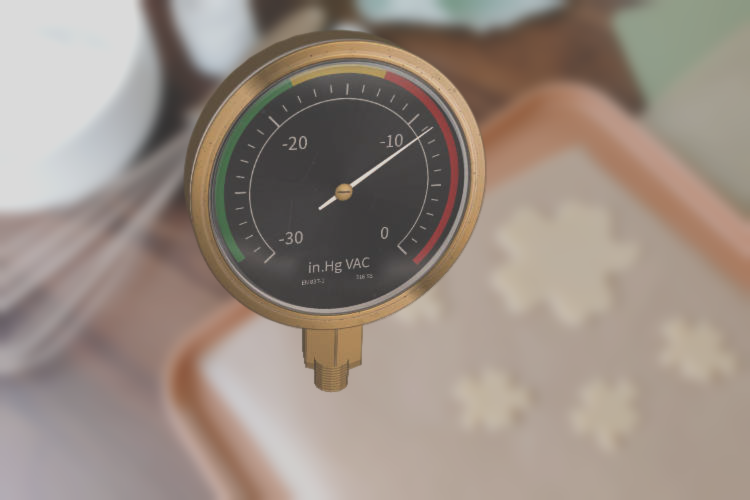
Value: **-9** inHg
